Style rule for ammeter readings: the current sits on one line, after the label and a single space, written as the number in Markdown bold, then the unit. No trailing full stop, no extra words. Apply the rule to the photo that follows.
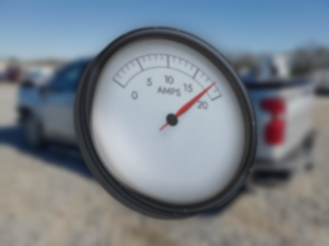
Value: **18** A
